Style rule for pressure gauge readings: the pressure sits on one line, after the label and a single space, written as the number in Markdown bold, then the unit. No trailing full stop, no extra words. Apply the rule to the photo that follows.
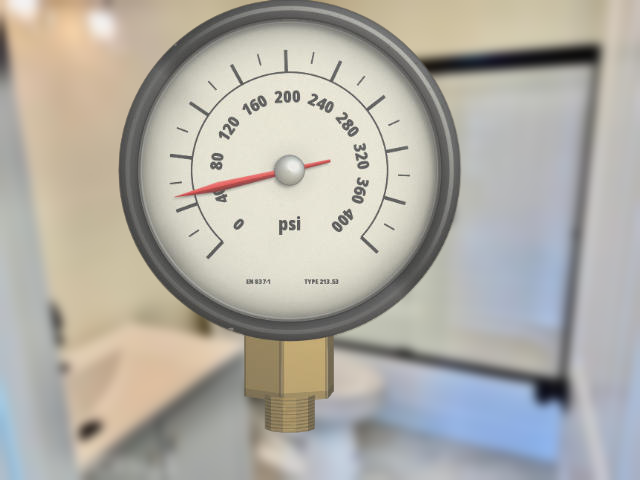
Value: **50** psi
